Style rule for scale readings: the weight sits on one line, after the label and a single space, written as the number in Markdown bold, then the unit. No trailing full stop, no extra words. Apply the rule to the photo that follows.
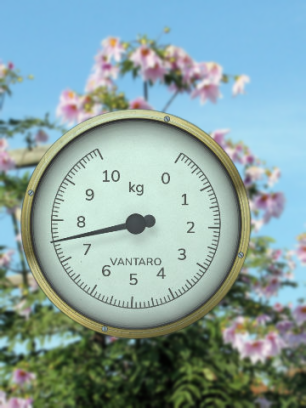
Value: **7.5** kg
